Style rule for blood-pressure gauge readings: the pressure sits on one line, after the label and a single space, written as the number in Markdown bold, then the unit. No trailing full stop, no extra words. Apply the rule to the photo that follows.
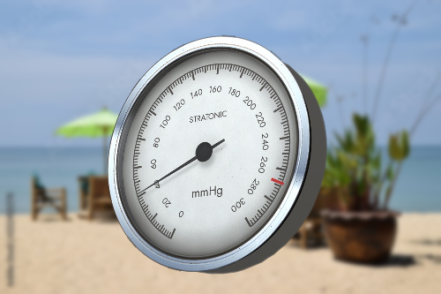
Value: **40** mmHg
